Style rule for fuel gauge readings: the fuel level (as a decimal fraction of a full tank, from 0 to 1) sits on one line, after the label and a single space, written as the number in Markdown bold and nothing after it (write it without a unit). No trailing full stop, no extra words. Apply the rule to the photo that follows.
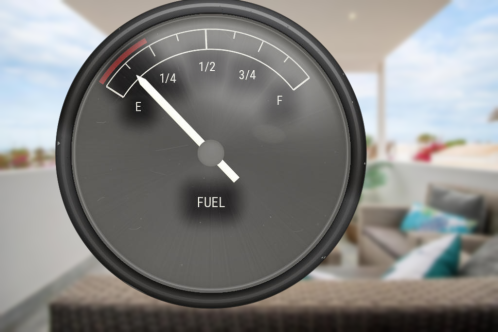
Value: **0.125**
